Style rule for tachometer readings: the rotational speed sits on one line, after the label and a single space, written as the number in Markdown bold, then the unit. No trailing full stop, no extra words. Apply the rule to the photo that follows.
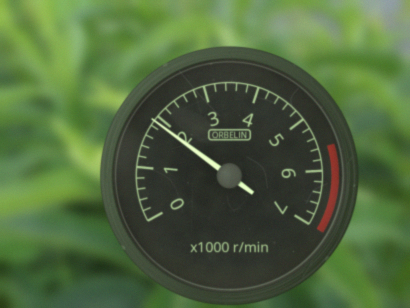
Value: **1900** rpm
